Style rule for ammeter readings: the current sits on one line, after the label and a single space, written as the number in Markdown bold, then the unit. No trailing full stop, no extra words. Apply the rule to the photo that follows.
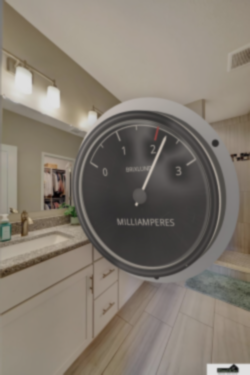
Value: **2.25** mA
